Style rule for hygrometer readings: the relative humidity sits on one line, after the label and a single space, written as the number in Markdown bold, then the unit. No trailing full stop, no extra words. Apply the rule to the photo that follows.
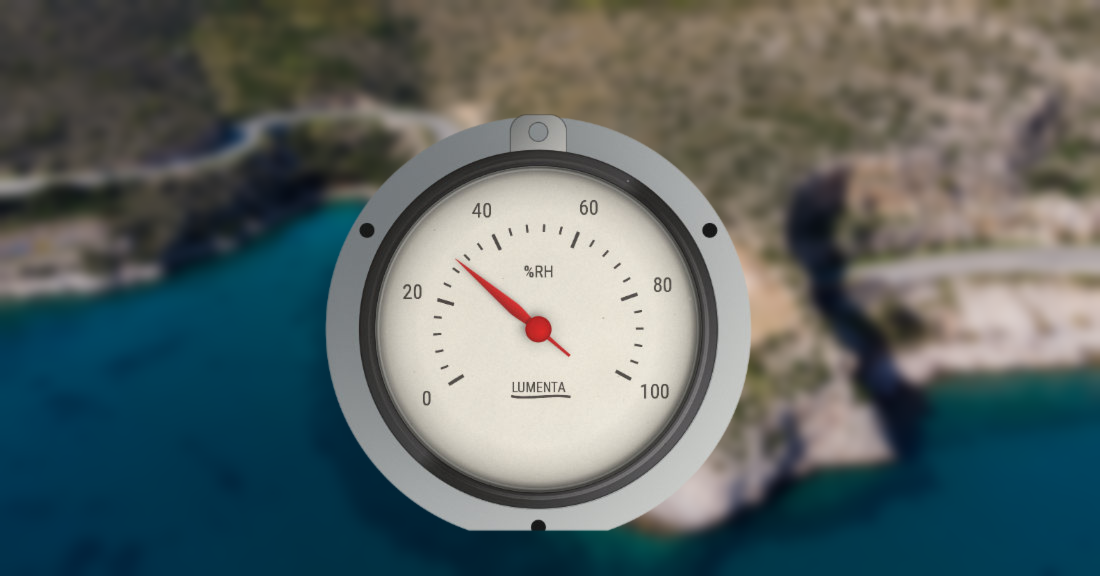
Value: **30** %
